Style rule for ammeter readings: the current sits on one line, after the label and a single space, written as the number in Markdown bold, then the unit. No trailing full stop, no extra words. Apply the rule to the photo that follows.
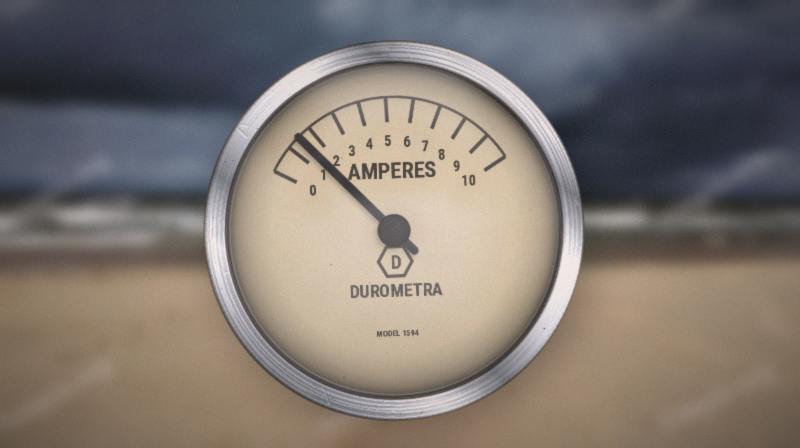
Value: **1.5** A
